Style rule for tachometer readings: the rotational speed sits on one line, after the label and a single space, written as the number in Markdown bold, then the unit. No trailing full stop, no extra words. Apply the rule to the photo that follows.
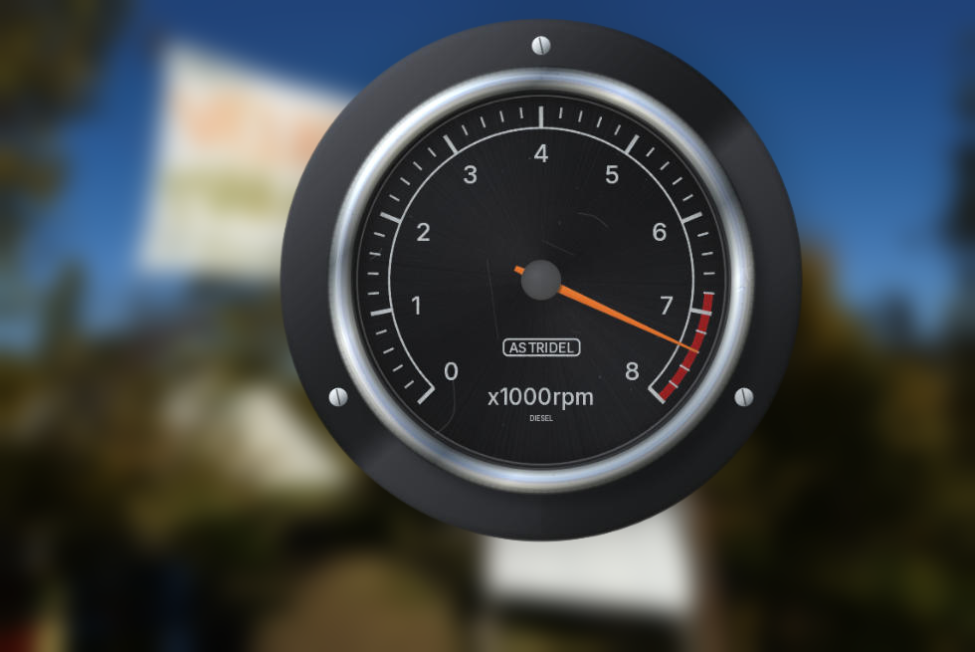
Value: **7400** rpm
